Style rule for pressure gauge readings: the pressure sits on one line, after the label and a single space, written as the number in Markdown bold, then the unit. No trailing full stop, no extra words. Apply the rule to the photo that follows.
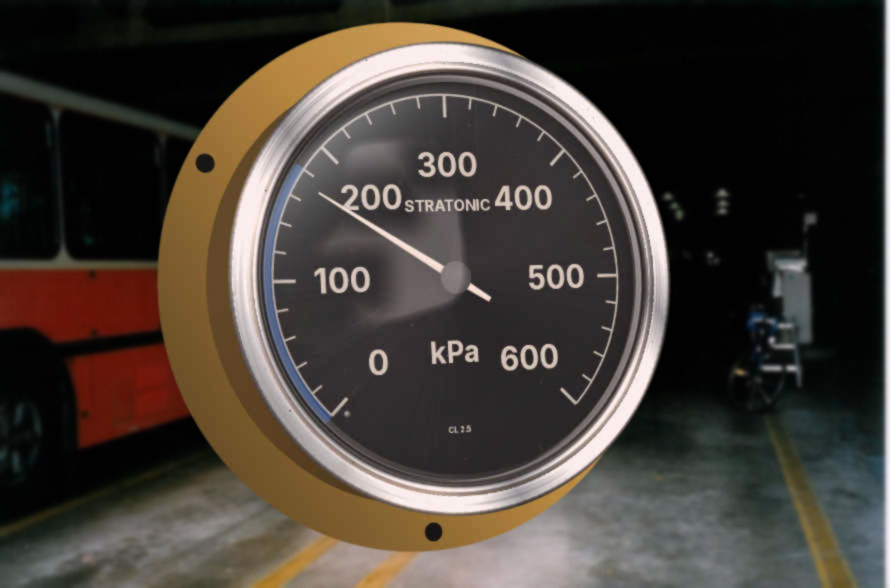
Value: **170** kPa
